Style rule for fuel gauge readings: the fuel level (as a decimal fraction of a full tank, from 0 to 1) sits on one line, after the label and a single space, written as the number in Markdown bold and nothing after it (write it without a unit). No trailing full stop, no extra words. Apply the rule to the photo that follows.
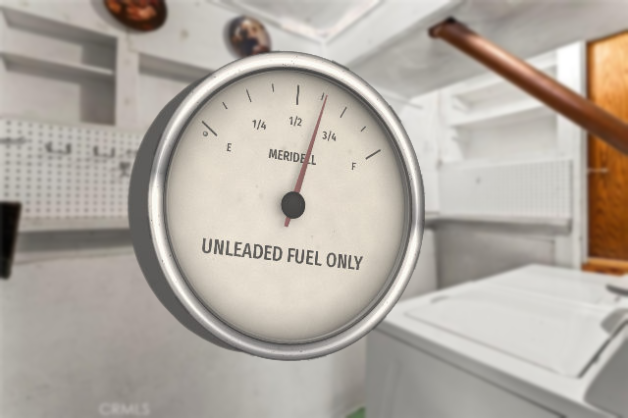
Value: **0.625**
